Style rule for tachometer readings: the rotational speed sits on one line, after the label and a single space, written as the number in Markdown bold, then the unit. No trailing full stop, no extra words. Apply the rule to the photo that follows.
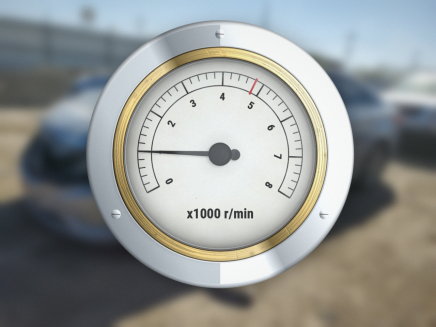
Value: **1000** rpm
